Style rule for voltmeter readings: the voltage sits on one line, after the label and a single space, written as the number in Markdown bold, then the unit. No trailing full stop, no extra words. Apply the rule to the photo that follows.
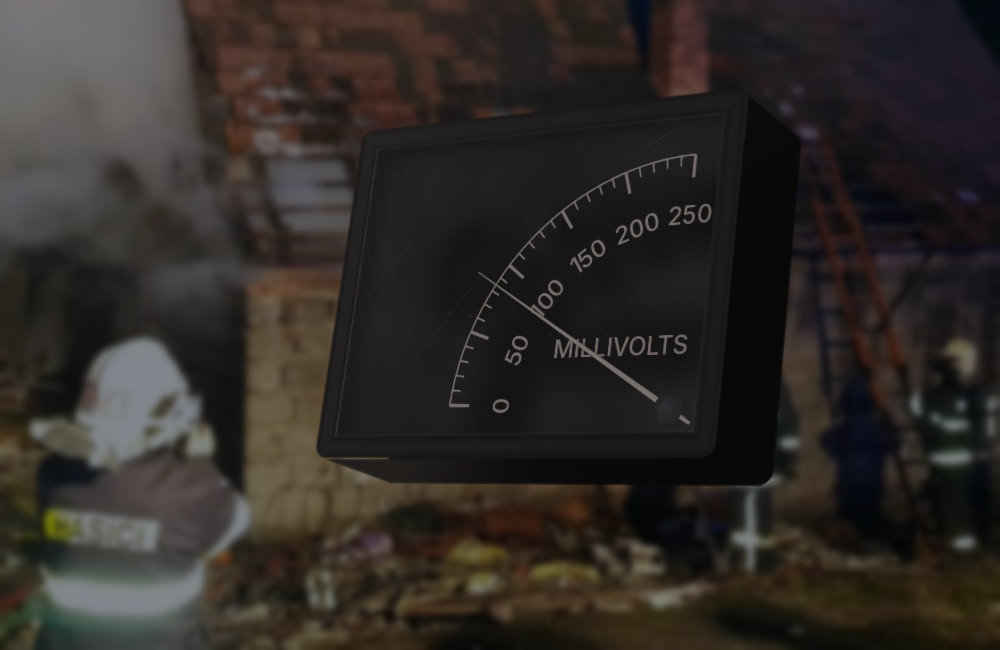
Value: **85** mV
